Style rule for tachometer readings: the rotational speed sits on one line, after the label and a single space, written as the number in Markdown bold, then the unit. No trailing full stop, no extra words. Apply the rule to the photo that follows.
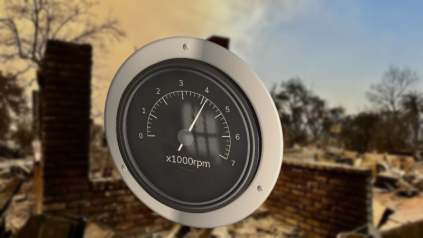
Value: **4200** rpm
